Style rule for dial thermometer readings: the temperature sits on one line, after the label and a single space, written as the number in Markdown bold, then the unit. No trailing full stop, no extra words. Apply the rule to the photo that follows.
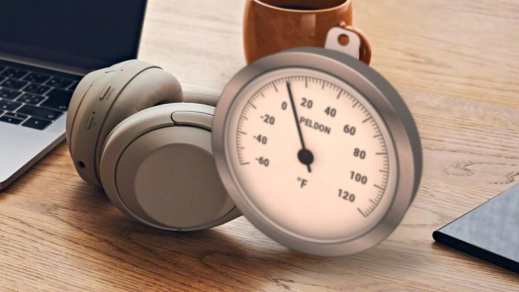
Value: **10** °F
